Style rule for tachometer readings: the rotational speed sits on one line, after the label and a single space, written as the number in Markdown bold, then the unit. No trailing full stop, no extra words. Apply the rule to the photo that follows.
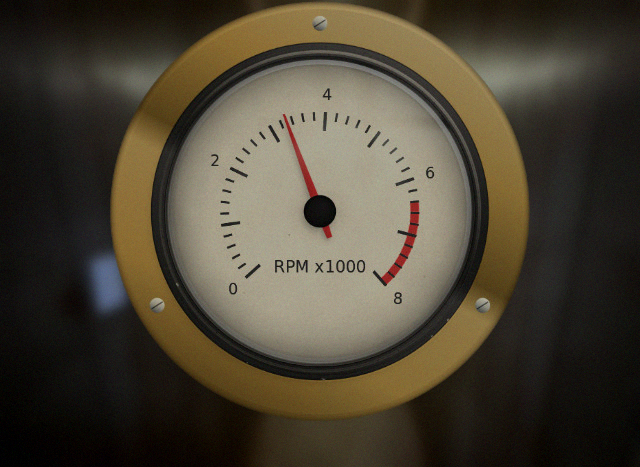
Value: **3300** rpm
